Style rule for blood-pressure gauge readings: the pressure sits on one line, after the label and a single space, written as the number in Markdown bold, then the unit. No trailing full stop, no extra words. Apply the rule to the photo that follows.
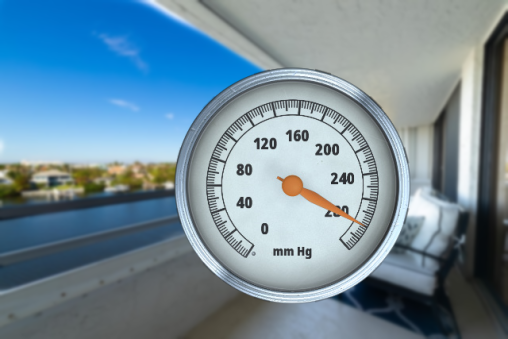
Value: **280** mmHg
